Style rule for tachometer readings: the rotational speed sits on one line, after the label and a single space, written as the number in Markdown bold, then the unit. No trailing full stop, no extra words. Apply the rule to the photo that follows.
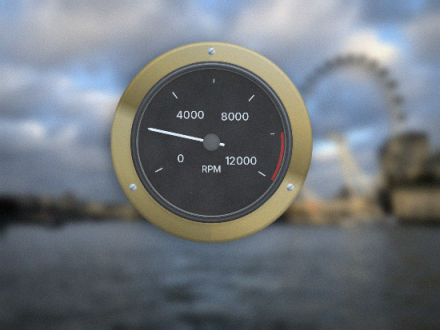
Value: **2000** rpm
